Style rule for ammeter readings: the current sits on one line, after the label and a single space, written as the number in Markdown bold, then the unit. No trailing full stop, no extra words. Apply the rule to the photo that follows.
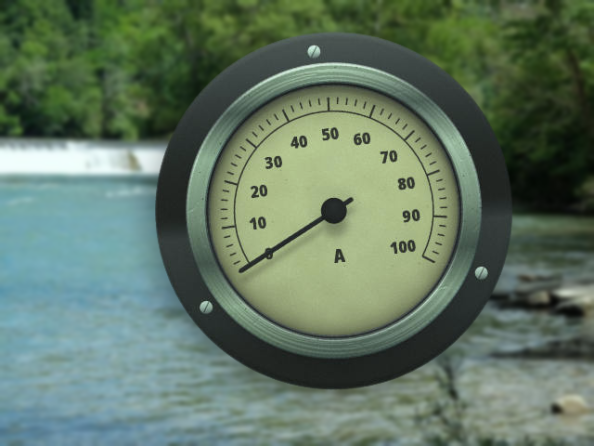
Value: **0** A
